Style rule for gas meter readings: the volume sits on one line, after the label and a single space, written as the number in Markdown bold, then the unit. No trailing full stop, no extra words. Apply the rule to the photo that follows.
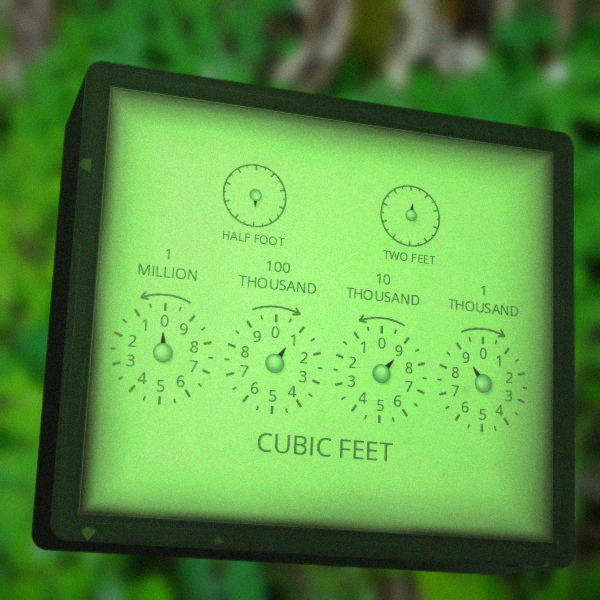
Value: **8900** ft³
